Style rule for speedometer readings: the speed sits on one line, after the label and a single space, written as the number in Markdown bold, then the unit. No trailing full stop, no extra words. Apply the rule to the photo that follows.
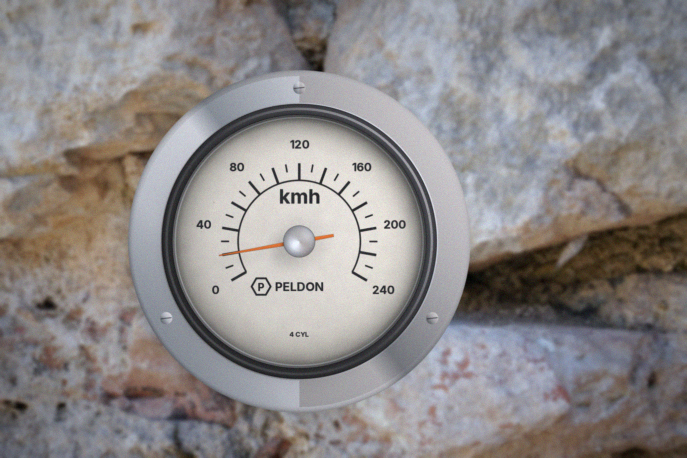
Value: **20** km/h
